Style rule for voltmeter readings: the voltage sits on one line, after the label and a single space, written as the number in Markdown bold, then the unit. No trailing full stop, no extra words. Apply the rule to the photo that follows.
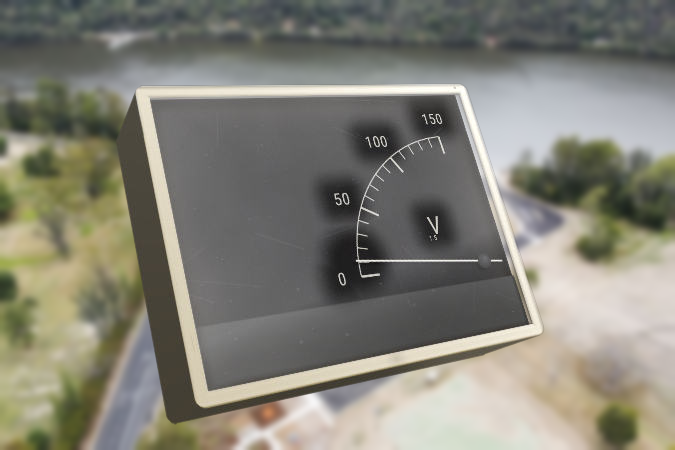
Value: **10** V
